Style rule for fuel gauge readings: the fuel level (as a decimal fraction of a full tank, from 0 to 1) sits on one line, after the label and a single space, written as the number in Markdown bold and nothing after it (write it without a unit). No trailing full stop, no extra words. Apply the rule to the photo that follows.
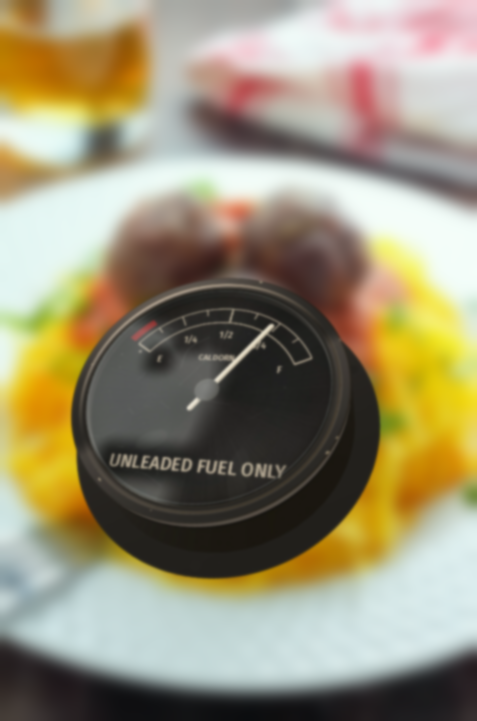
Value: **0.75**
